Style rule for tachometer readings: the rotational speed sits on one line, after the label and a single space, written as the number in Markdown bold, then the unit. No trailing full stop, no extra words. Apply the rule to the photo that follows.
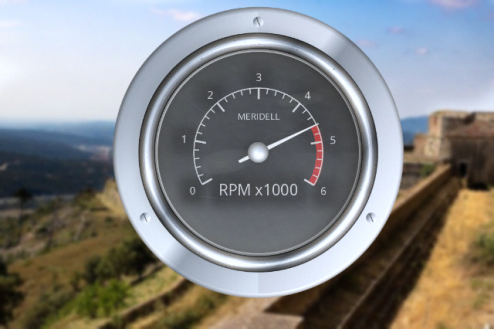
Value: **4600** rpm
